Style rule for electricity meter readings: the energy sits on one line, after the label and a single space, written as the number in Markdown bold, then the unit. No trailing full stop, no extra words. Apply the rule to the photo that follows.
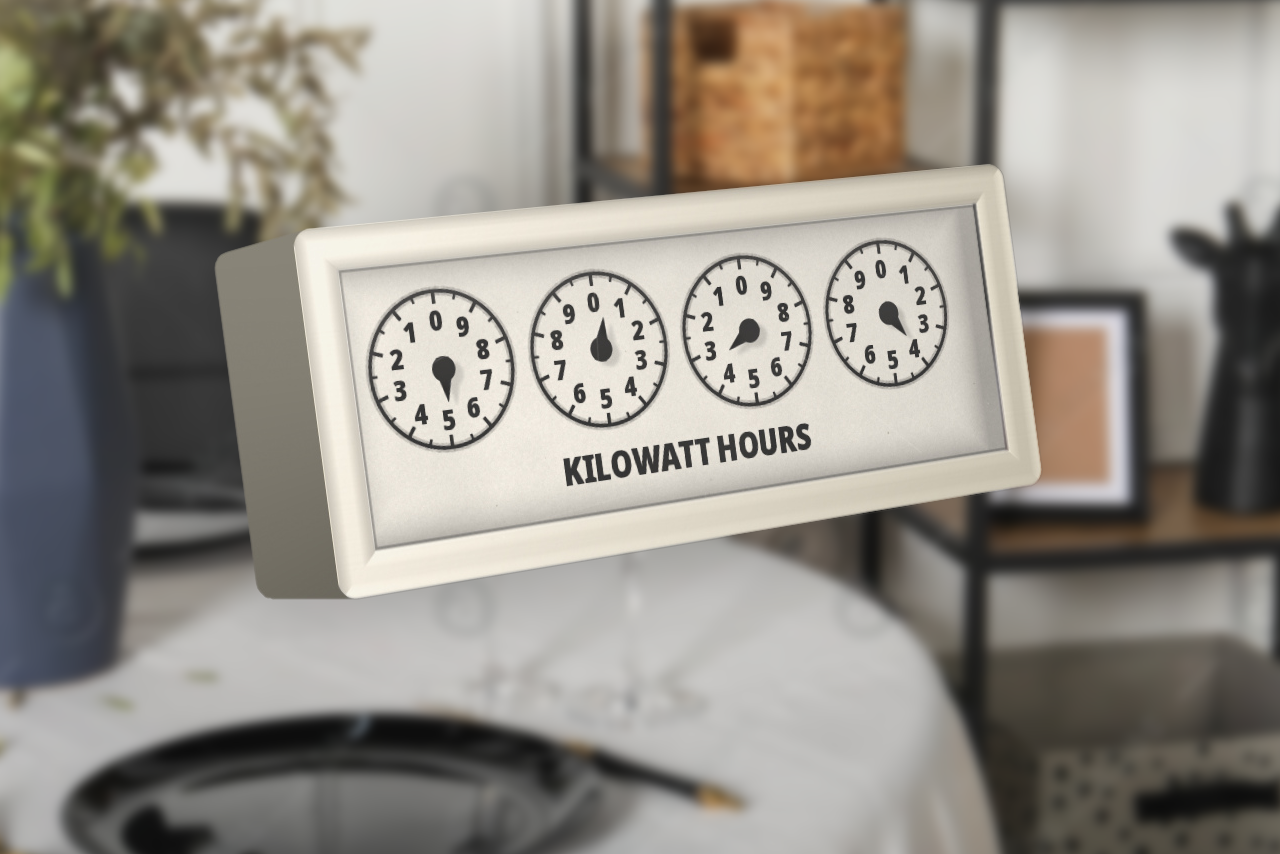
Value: **5034** kWh
